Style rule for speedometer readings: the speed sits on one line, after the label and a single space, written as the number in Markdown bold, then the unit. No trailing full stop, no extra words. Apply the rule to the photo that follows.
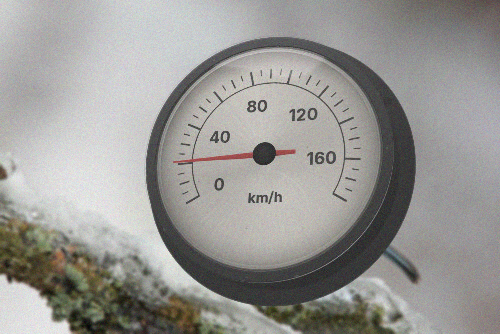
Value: **20** km/h
